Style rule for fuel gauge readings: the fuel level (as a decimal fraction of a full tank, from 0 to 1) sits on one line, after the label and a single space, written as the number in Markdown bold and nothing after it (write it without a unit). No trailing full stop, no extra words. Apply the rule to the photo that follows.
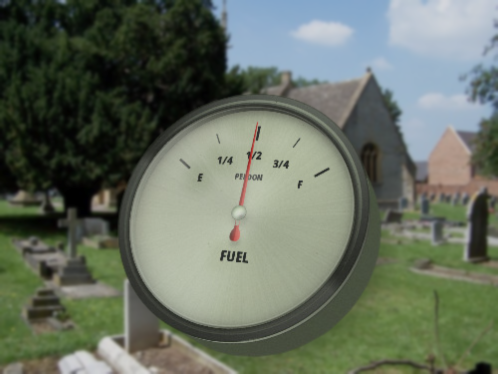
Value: **0.5**
